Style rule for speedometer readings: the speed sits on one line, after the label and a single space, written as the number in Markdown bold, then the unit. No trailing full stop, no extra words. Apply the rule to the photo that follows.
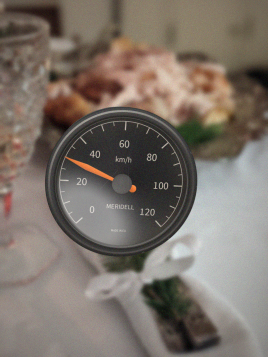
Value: **30** km/h
